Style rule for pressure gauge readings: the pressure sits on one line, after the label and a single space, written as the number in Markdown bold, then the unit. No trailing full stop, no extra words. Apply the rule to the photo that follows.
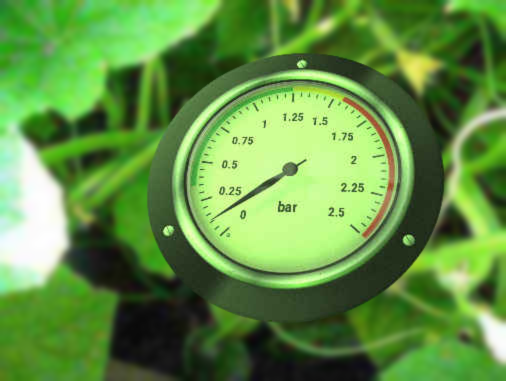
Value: **0.1** bar
